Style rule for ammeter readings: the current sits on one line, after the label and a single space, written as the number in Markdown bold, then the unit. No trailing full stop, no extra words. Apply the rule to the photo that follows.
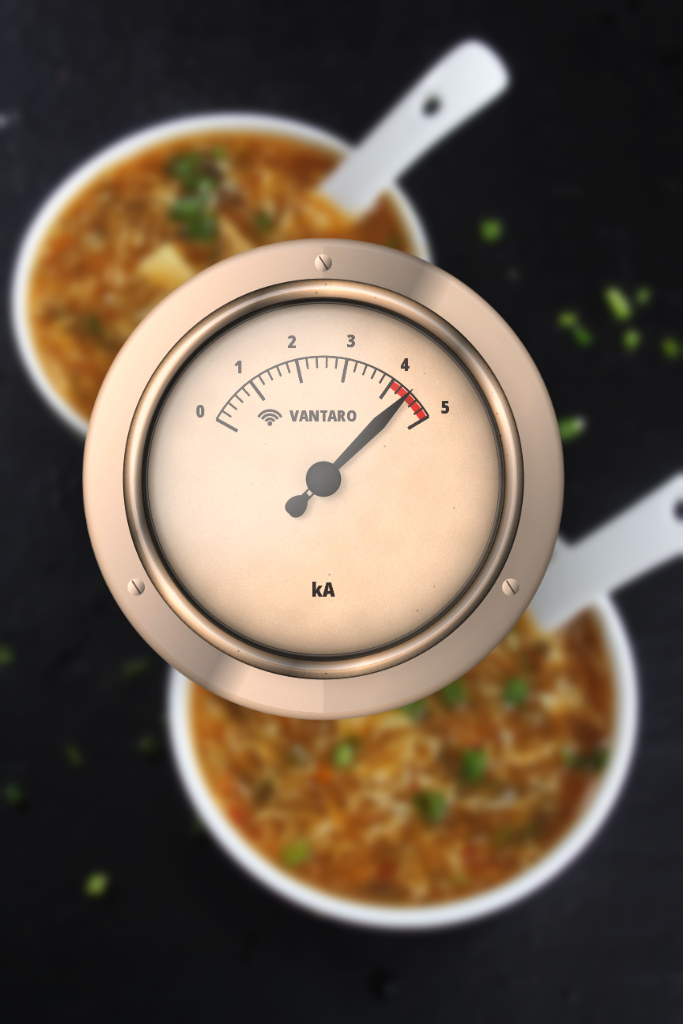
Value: **4.4** kA
